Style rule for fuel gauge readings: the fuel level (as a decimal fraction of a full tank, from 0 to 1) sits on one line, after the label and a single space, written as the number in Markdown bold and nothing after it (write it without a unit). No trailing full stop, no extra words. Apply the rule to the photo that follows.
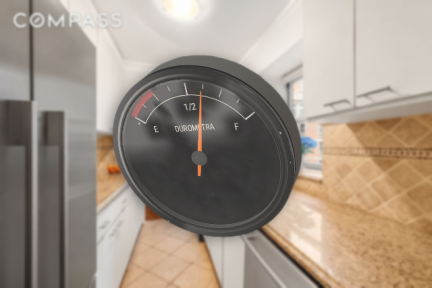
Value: **0.625**
